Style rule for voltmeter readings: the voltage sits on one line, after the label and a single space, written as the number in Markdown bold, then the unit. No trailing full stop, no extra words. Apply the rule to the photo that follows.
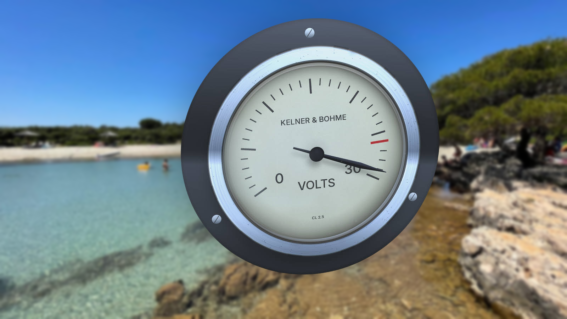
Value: **29** V
